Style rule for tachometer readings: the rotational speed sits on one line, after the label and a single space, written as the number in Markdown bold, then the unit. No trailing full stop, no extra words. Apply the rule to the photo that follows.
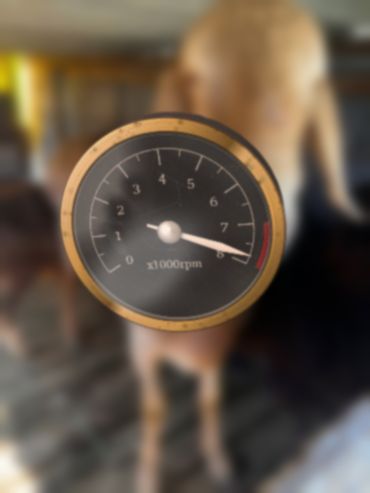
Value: **7750** rpm
